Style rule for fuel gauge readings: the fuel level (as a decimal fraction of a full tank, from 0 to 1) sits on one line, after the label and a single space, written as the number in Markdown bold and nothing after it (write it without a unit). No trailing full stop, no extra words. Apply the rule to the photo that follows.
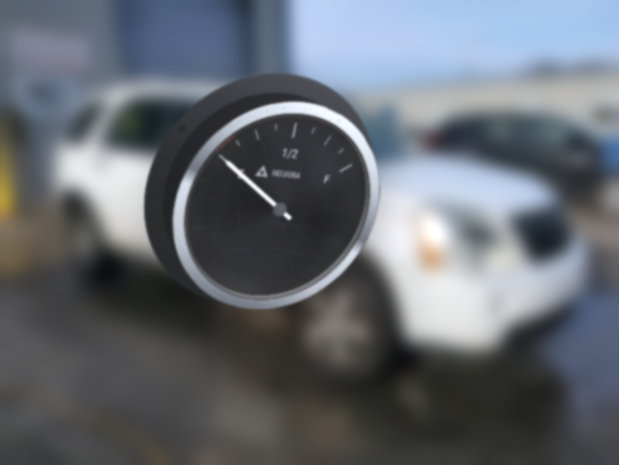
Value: **0**
